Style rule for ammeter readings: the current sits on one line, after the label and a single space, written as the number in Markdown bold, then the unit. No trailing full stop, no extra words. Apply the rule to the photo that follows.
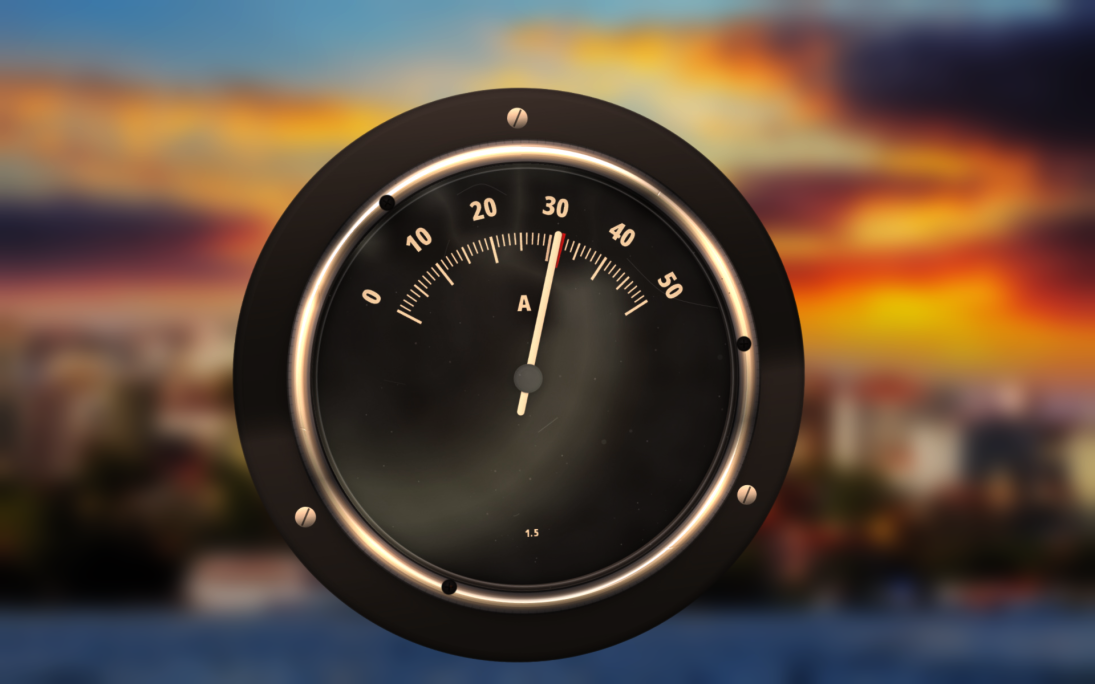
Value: **31** A
